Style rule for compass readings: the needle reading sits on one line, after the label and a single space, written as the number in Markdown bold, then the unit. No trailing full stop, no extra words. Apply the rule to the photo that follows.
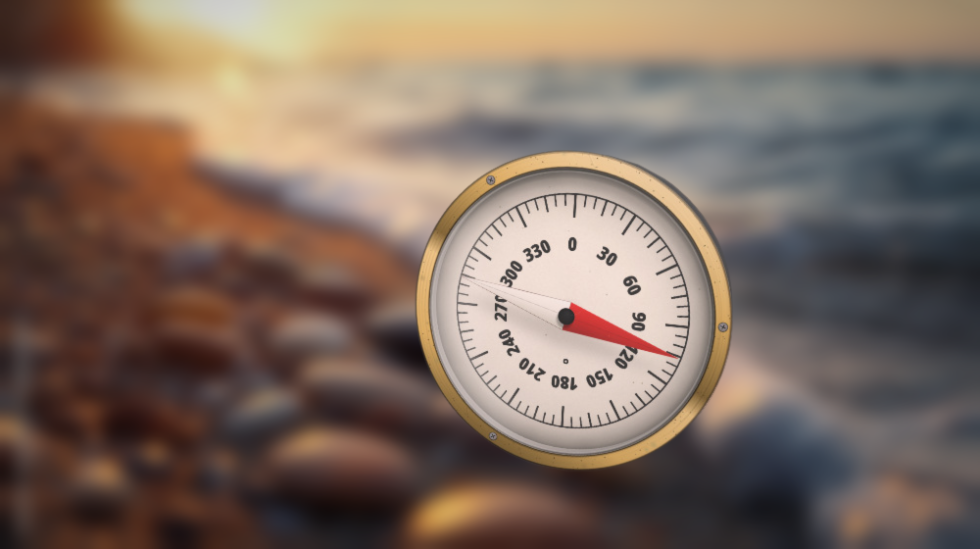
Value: **105** °
